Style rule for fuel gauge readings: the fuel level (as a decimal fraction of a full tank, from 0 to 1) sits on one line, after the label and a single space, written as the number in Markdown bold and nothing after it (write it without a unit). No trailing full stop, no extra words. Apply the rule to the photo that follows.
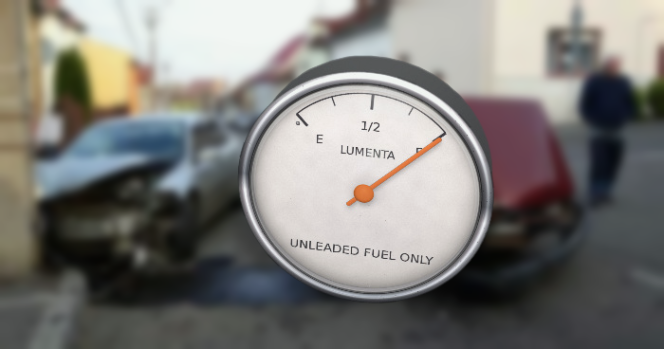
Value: **1**
